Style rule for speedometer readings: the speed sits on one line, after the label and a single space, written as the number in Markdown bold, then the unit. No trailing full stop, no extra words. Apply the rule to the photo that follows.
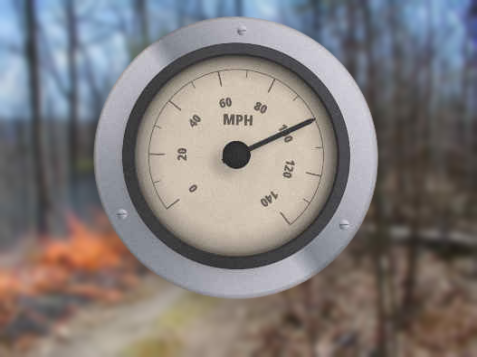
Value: **100** mph
